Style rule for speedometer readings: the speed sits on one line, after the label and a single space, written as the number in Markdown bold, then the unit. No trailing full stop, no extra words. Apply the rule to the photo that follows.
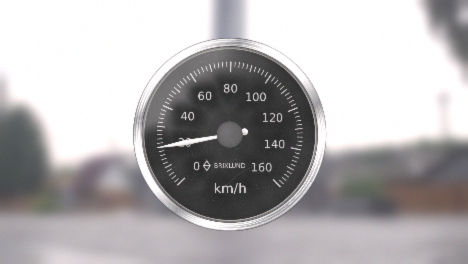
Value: **20** km/h
